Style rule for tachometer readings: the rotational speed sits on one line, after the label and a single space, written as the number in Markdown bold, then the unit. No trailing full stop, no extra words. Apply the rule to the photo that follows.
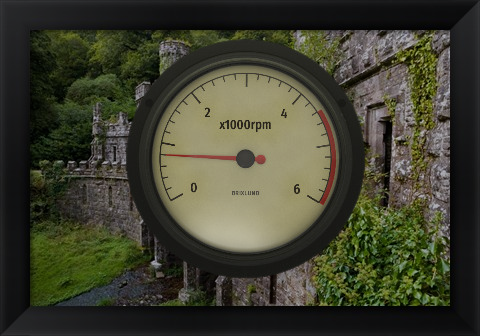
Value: **800** rpm
